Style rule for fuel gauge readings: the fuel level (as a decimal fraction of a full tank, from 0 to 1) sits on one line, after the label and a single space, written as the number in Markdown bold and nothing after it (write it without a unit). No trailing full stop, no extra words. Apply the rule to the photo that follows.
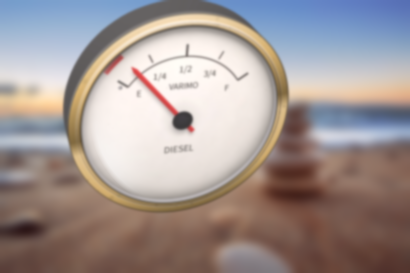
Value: **0.125**
